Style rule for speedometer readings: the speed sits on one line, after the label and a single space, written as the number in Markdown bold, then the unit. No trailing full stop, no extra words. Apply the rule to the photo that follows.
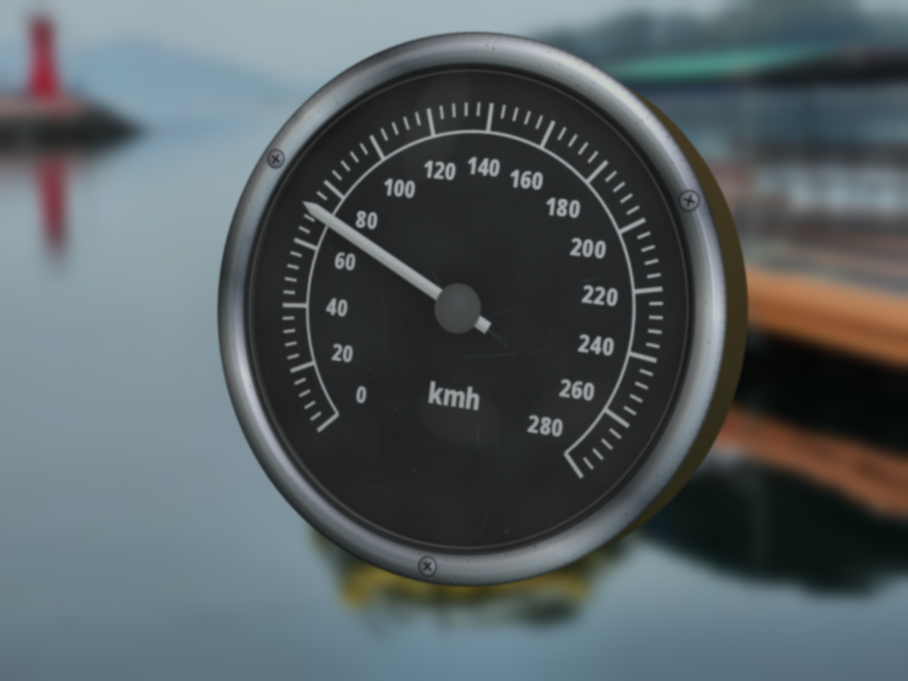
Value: **72** km/h
